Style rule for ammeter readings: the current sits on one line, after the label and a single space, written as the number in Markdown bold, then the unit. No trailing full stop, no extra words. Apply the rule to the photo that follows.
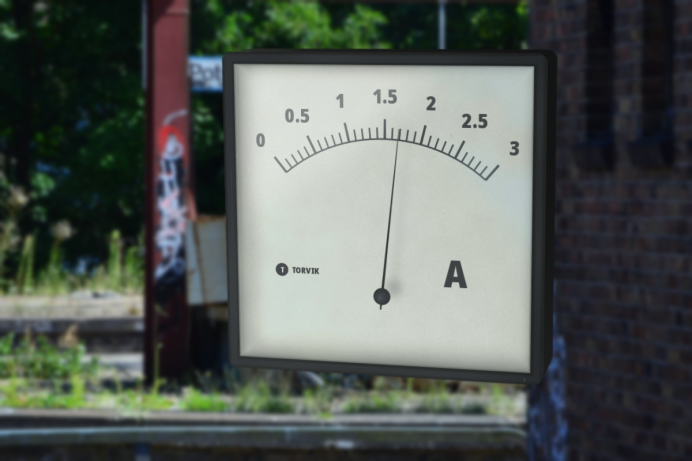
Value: **1.7** A
